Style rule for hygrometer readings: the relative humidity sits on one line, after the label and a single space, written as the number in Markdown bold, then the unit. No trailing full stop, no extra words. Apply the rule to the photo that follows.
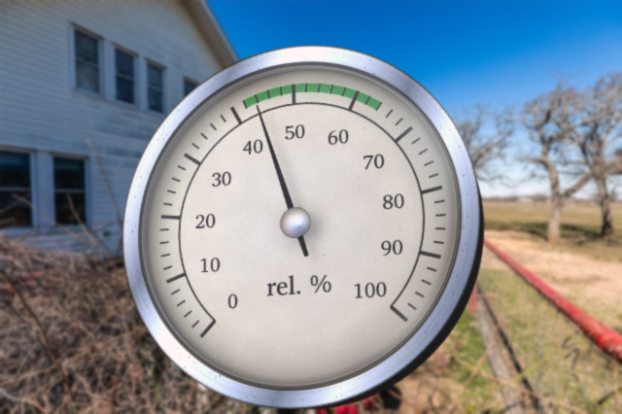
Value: **44** %
